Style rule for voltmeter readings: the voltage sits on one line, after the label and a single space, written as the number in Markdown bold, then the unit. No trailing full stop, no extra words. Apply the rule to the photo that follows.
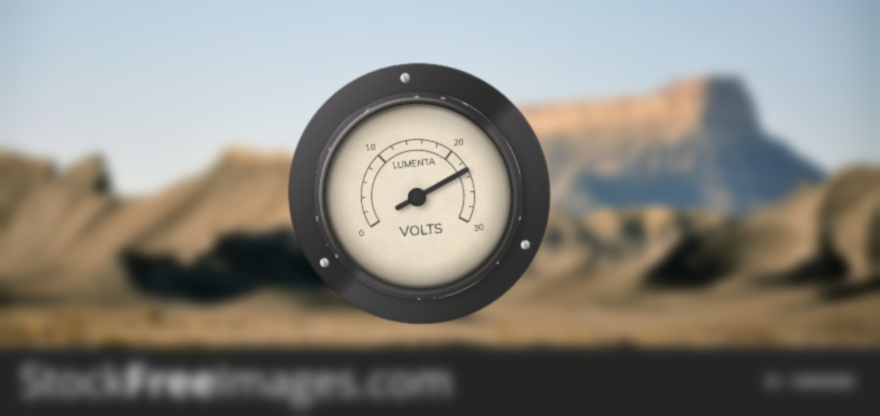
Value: **23** V
